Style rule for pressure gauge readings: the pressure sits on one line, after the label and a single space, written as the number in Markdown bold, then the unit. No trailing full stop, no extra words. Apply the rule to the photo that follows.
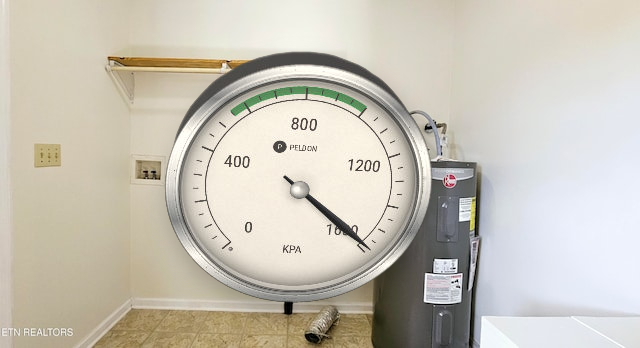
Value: **1575** kPa
